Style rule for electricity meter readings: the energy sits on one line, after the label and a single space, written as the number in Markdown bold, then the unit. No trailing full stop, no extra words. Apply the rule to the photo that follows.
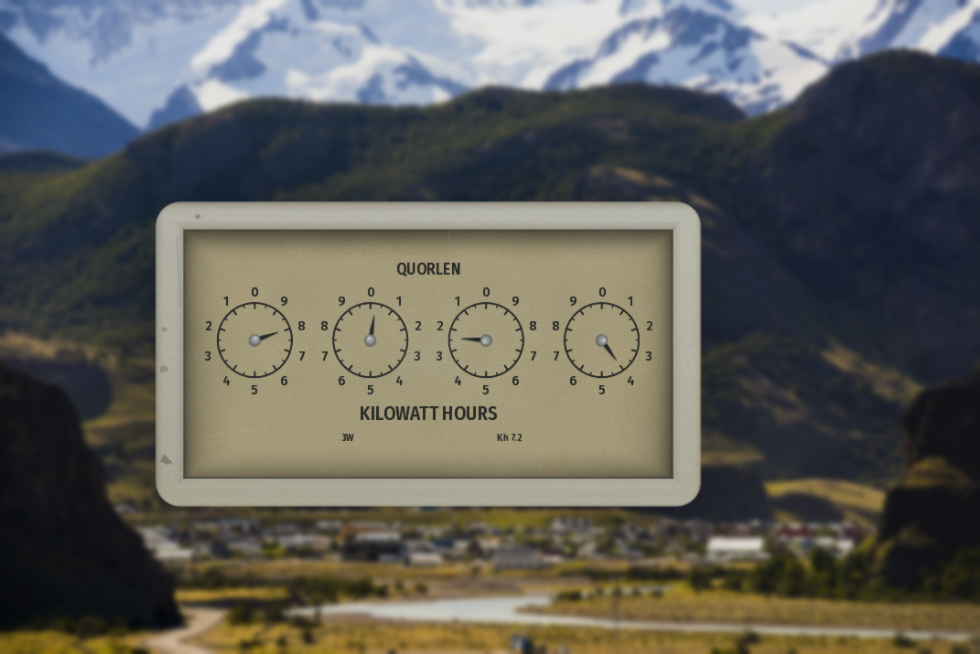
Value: **8024** kWh
